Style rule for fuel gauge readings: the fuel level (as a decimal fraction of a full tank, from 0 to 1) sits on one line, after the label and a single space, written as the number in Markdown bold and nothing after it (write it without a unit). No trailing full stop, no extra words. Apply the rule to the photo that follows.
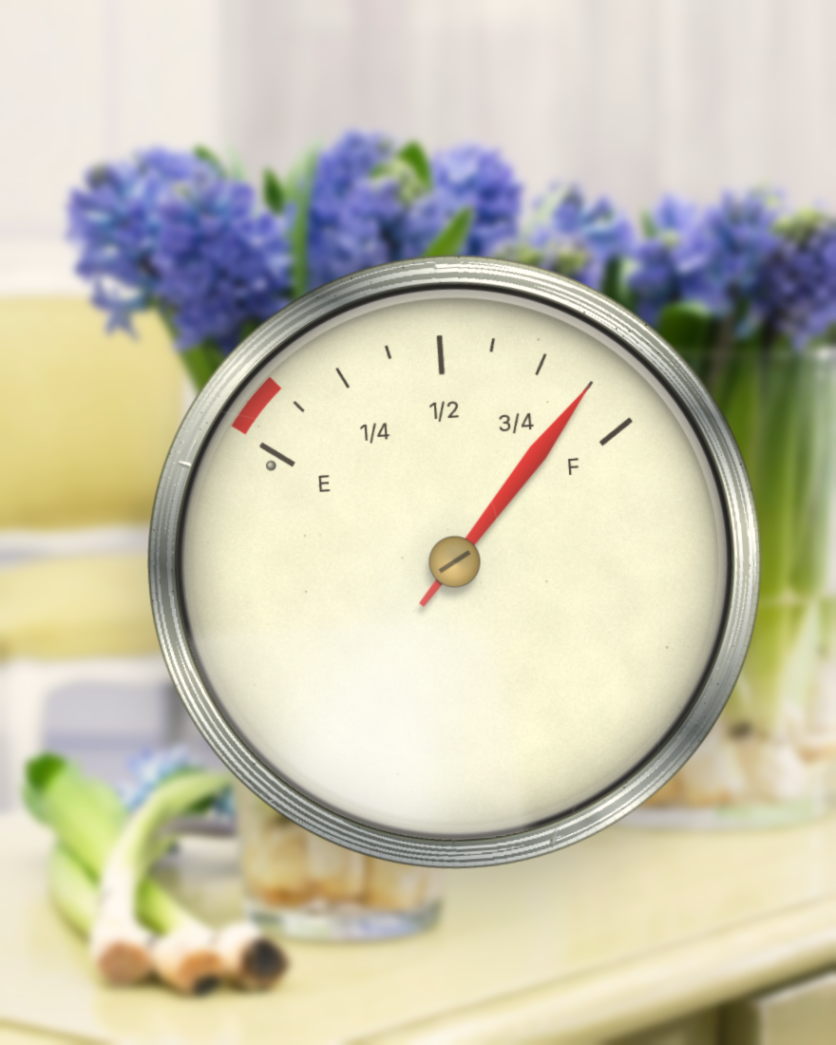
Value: **0.875**
